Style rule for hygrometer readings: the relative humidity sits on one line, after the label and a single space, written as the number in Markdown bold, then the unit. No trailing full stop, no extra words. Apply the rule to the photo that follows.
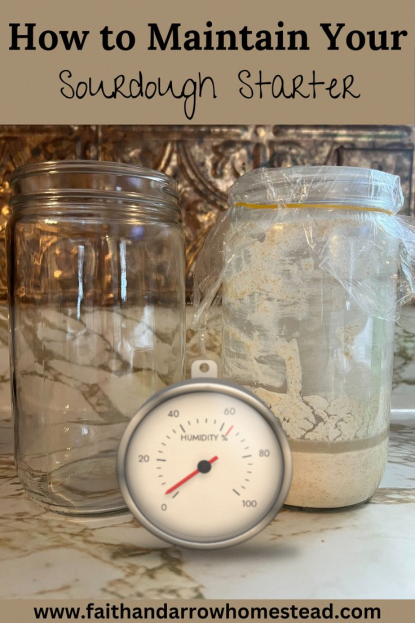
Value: **4** %
